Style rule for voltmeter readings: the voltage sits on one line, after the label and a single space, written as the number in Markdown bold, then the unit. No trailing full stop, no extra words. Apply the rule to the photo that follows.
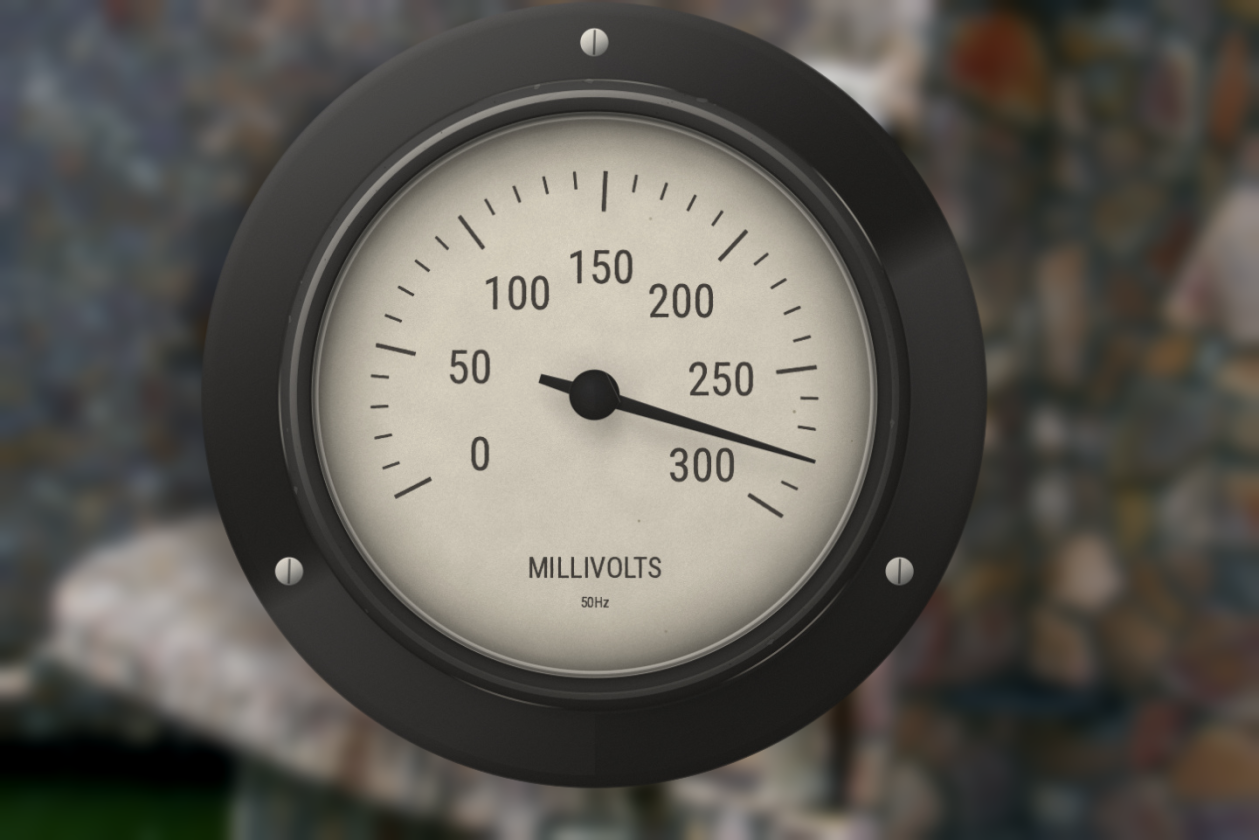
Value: **280** mV
